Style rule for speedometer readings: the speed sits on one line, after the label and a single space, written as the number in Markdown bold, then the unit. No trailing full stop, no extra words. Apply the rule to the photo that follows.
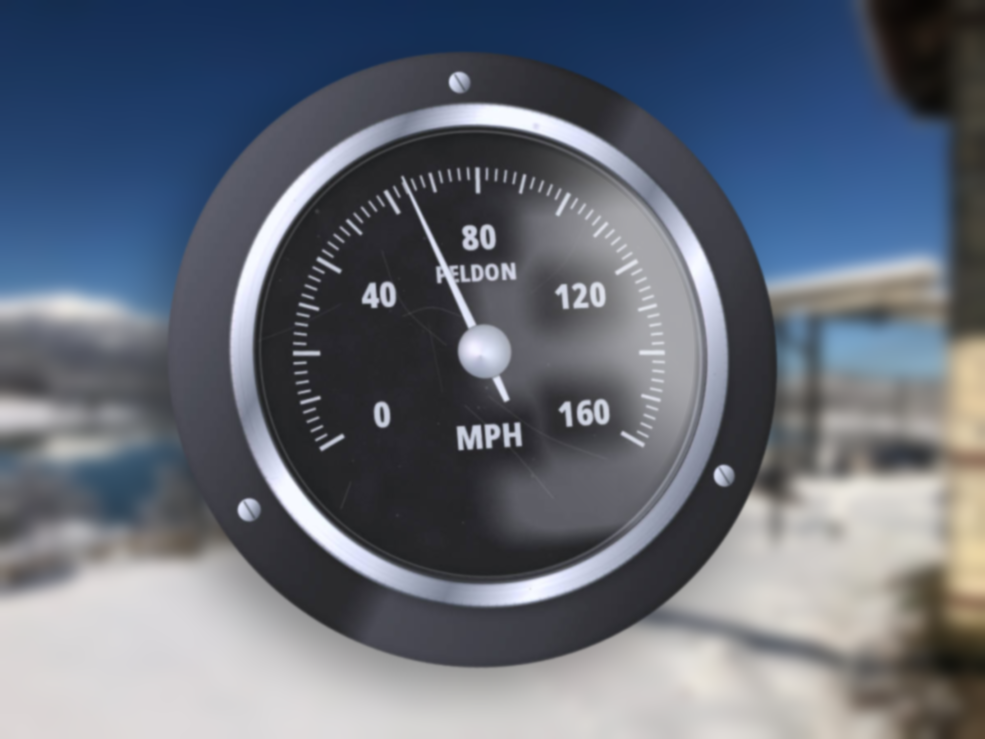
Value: **64** mph
